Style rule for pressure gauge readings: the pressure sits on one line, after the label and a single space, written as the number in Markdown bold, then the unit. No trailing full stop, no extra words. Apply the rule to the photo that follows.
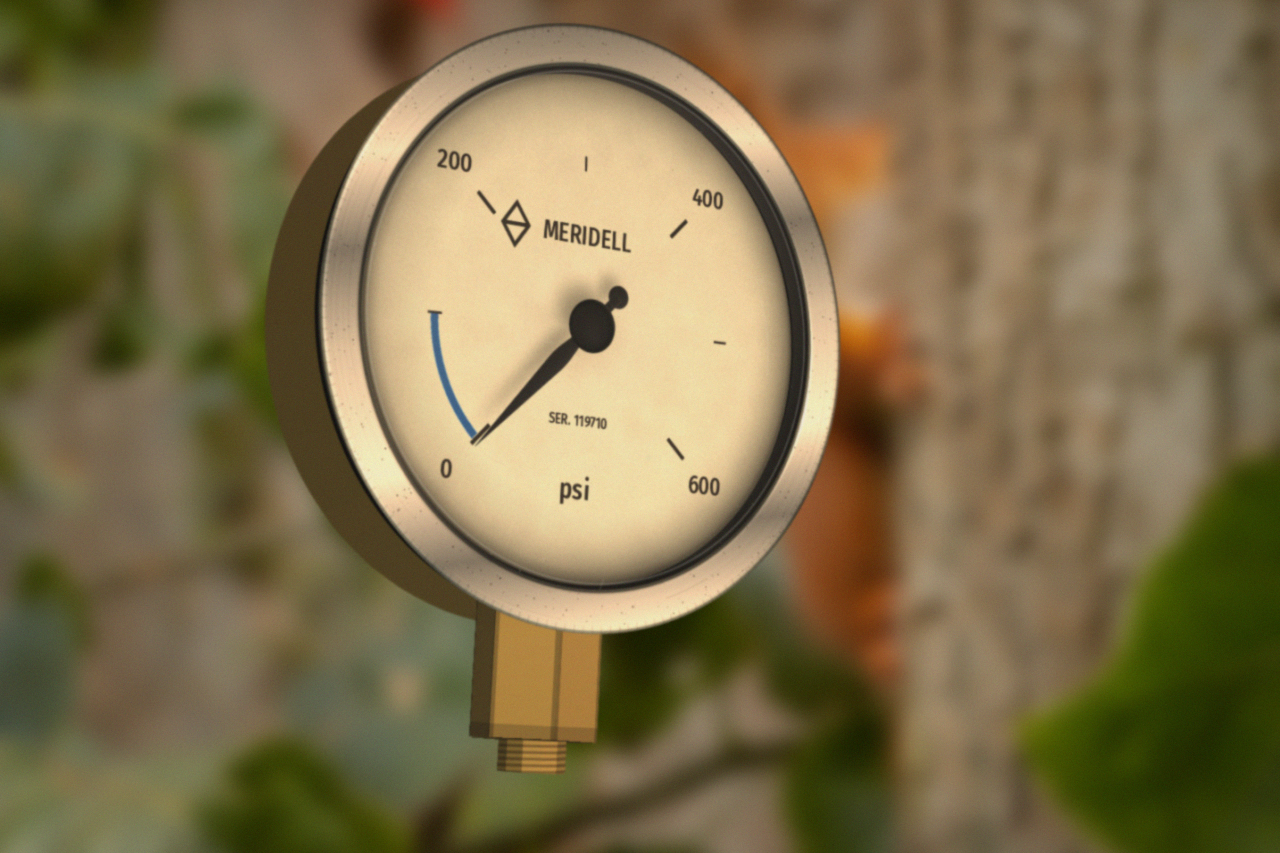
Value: **0** psi
